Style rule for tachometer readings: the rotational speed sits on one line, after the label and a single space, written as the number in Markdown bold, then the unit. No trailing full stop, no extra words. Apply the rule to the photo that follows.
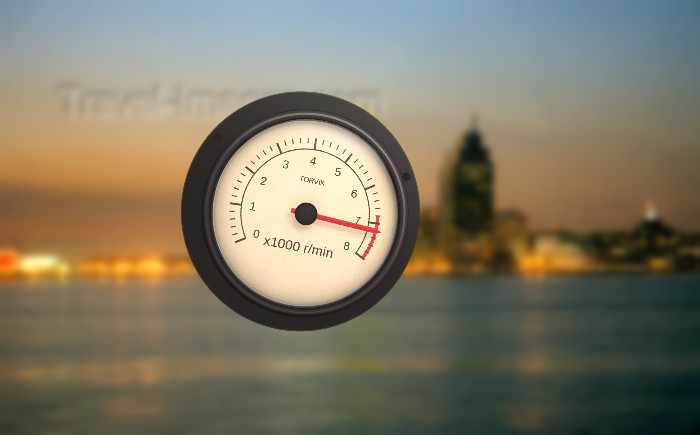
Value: **7200** rpm
